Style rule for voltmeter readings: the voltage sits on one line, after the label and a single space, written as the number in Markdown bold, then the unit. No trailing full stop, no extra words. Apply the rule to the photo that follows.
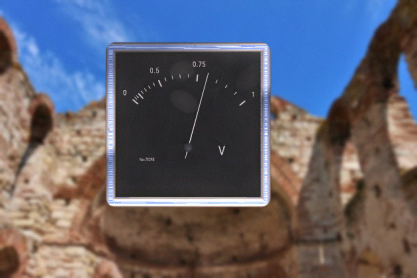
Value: **0.8** V
